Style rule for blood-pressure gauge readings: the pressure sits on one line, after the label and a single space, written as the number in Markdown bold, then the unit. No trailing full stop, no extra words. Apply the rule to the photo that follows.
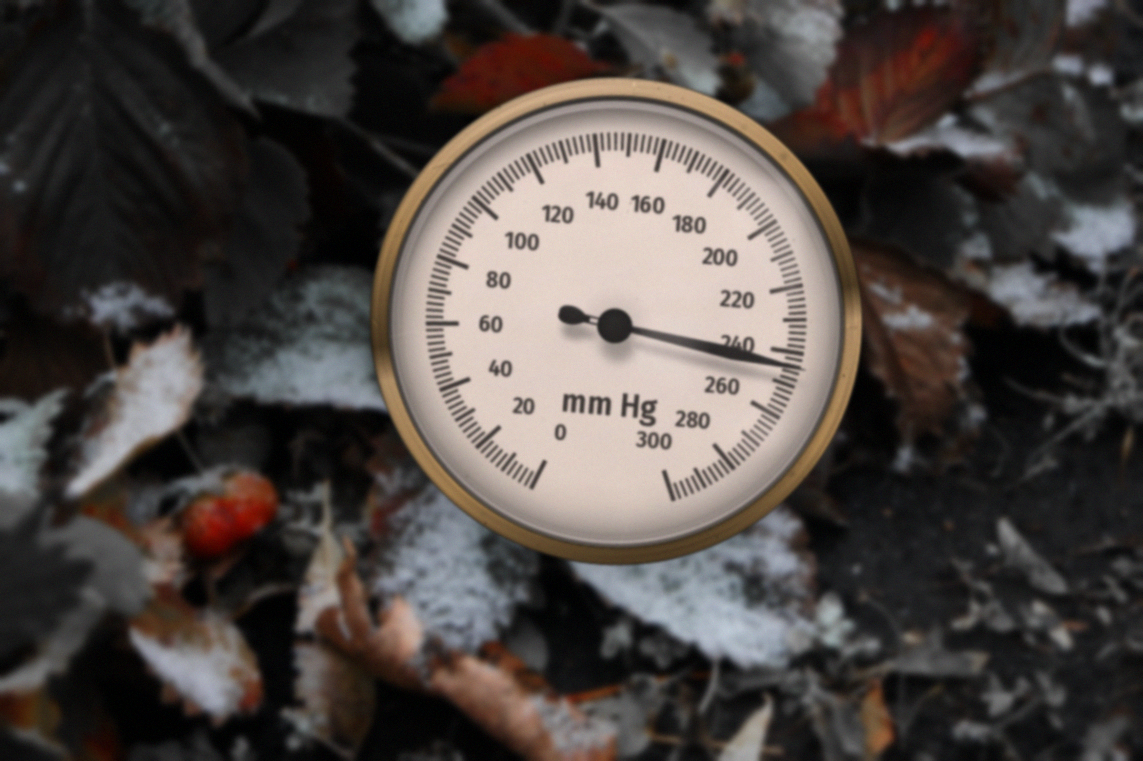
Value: **244** mmHg
